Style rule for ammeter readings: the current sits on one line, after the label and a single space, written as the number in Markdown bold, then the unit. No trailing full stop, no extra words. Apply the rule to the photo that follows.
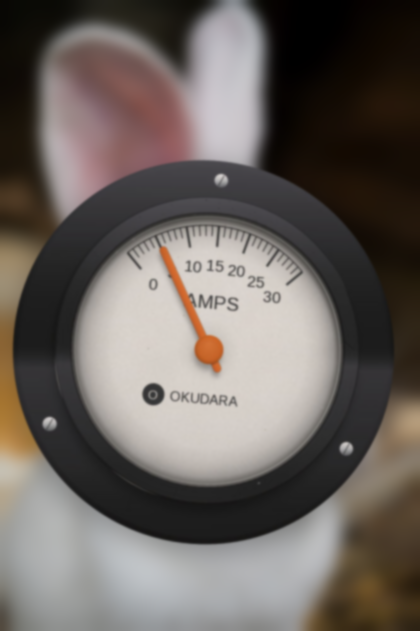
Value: **5** A
